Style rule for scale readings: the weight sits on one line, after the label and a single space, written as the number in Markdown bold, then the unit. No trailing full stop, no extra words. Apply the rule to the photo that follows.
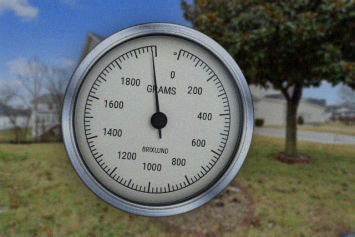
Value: **1980** g
